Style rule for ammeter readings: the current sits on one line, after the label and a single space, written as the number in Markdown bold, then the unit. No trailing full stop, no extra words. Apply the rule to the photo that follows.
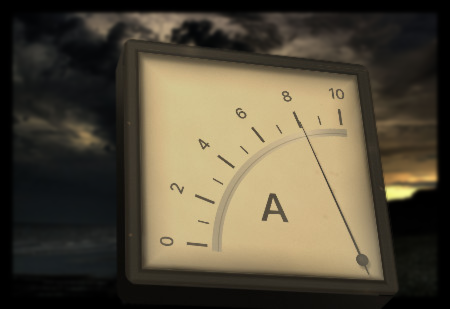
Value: **8** A
